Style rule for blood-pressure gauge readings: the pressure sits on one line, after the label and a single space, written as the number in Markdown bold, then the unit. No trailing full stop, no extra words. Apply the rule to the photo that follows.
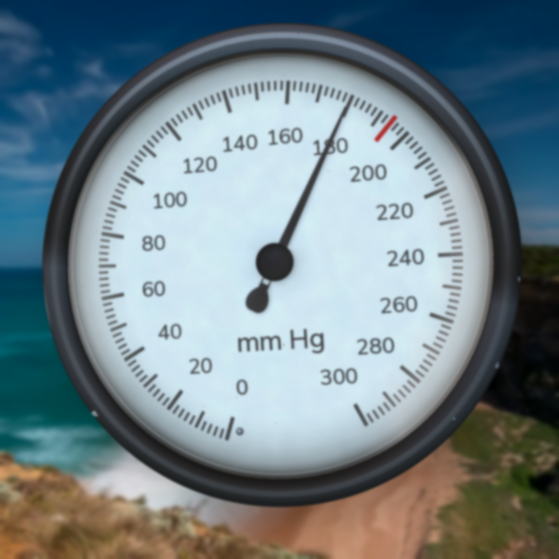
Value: **180** mmHg
